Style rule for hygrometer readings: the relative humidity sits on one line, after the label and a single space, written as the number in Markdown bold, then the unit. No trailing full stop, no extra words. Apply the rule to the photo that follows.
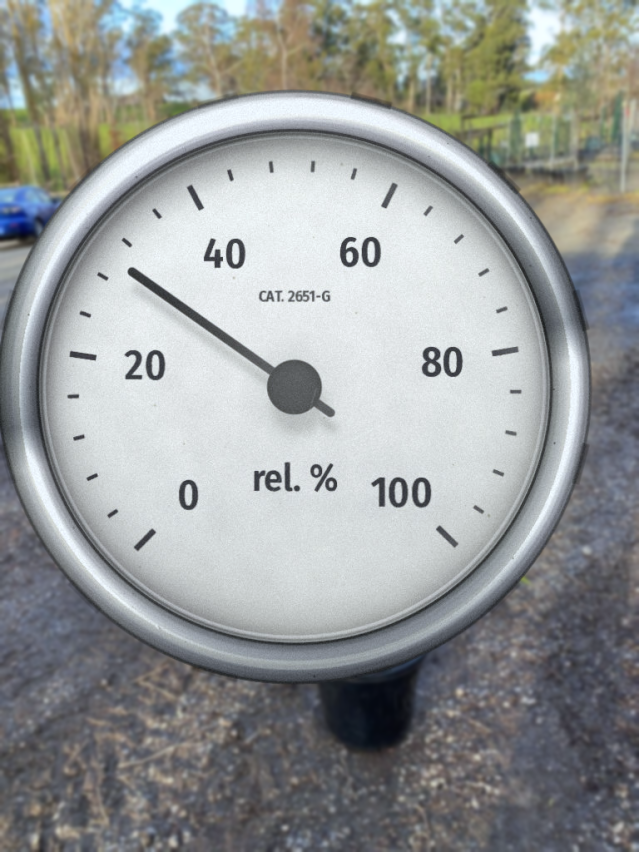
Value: **30** %
